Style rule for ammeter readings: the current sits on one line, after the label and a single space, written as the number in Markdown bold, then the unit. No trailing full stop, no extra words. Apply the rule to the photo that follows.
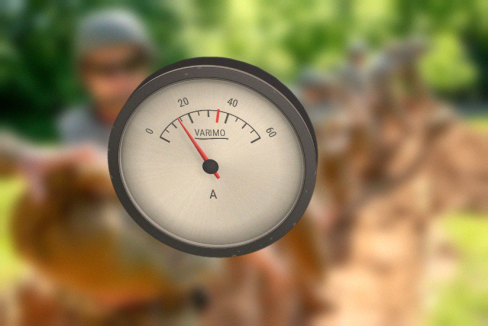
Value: **15** A
